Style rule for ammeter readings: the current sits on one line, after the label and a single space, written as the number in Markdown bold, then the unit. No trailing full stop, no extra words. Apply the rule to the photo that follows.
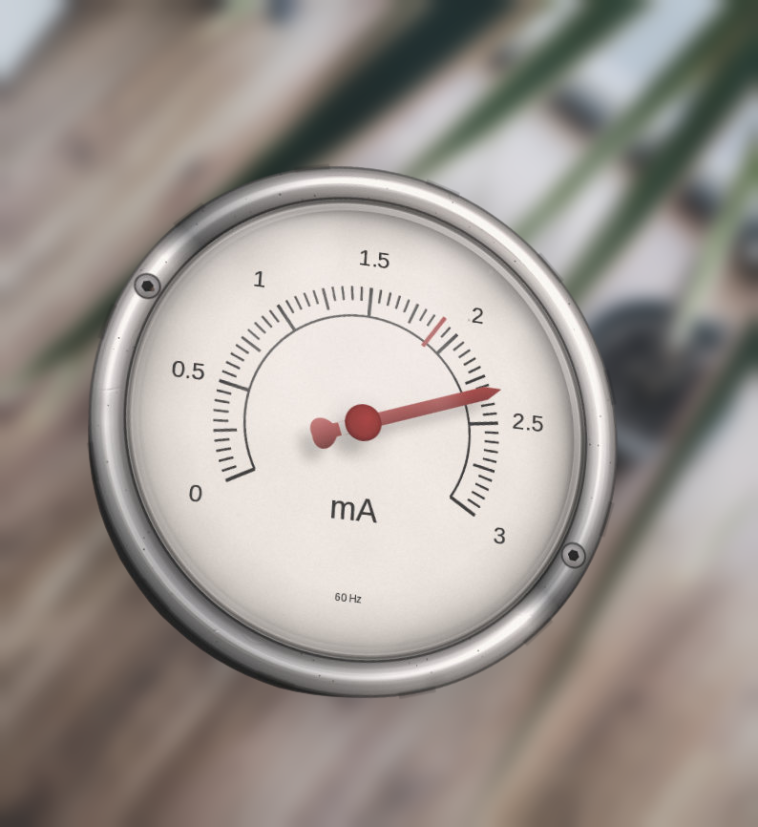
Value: **2.35** mA
